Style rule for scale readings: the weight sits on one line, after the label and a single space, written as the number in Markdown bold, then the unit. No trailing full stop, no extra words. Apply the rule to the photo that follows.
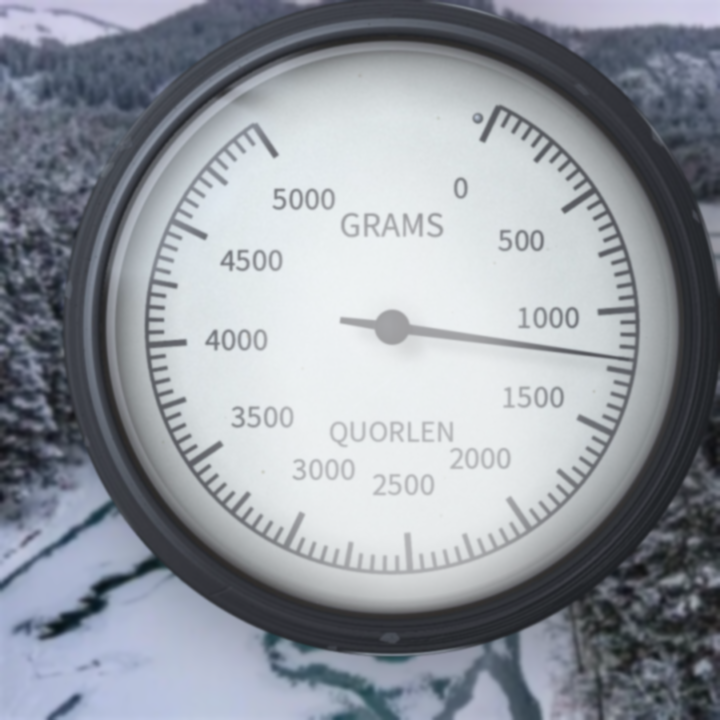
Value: **1200** g
